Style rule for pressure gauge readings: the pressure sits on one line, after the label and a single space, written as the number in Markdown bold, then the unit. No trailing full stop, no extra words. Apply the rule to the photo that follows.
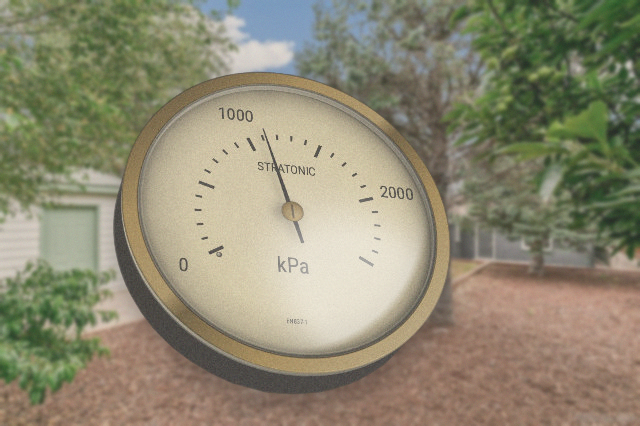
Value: **1100** kPa
